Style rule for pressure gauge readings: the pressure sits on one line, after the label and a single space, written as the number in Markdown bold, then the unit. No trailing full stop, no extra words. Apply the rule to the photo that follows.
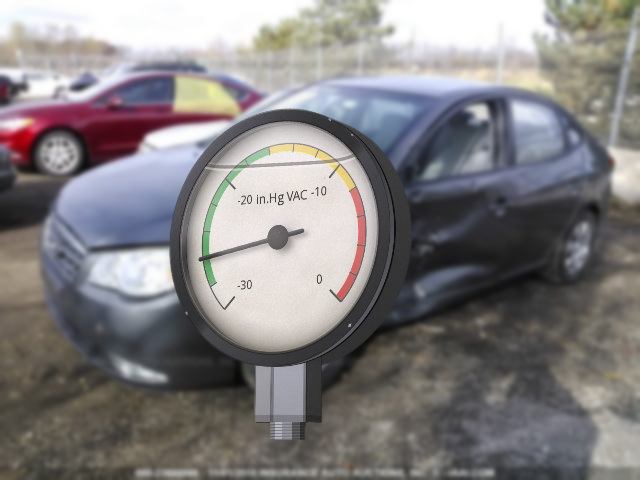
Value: **-26** inHg
